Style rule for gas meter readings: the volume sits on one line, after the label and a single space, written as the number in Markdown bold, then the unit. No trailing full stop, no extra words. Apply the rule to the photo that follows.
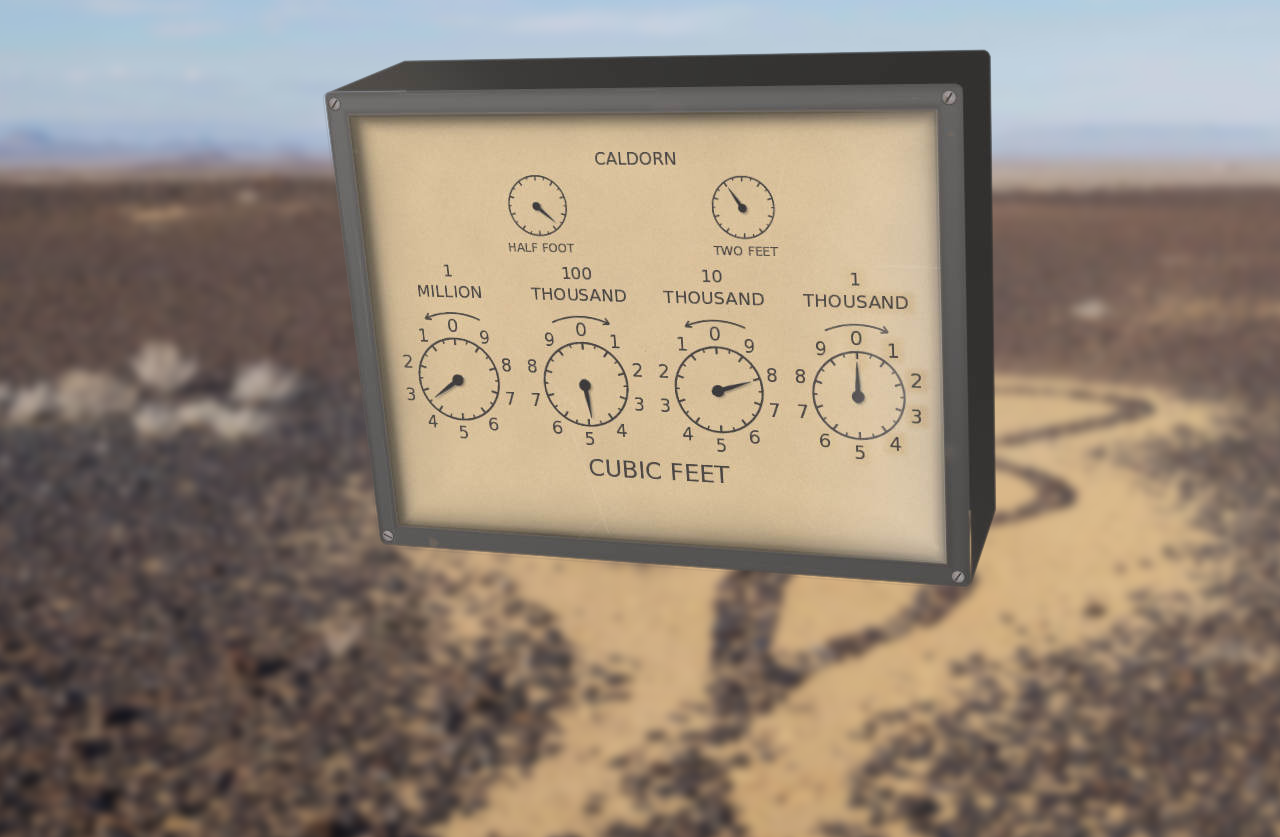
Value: **348000** ft³
